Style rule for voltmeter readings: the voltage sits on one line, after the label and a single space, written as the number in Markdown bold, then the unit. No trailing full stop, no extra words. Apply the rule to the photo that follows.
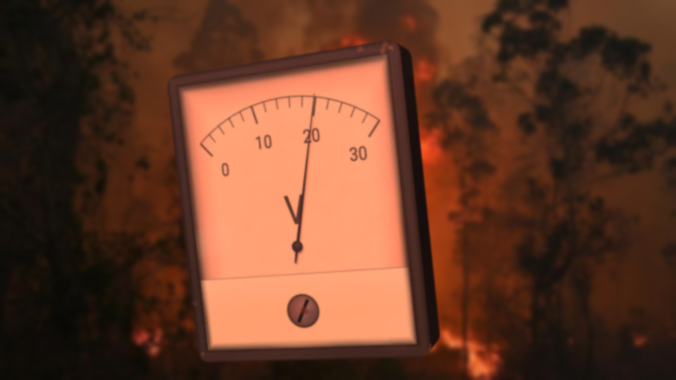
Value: **20** V
